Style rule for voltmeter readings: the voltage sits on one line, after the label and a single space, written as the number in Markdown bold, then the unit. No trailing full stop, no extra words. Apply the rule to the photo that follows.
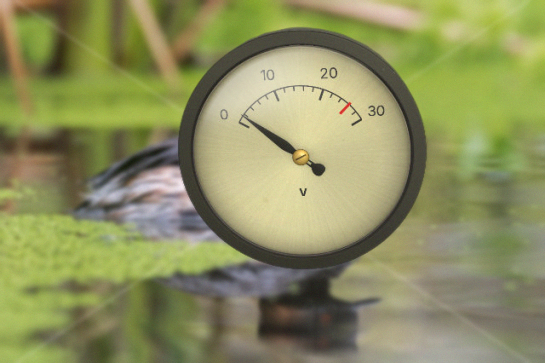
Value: **2** V
